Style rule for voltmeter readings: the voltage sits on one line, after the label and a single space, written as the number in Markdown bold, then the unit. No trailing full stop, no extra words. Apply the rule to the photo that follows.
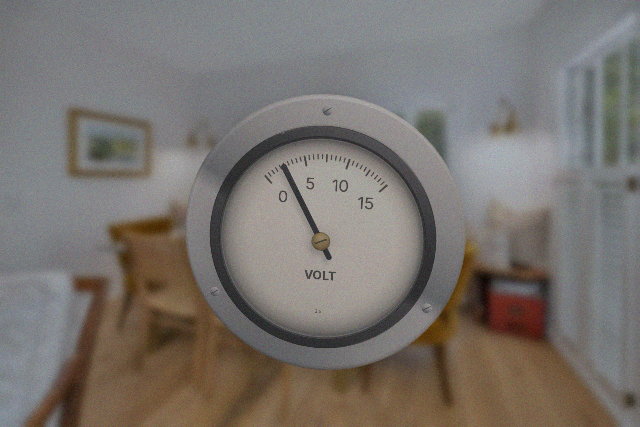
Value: **2.5** V
